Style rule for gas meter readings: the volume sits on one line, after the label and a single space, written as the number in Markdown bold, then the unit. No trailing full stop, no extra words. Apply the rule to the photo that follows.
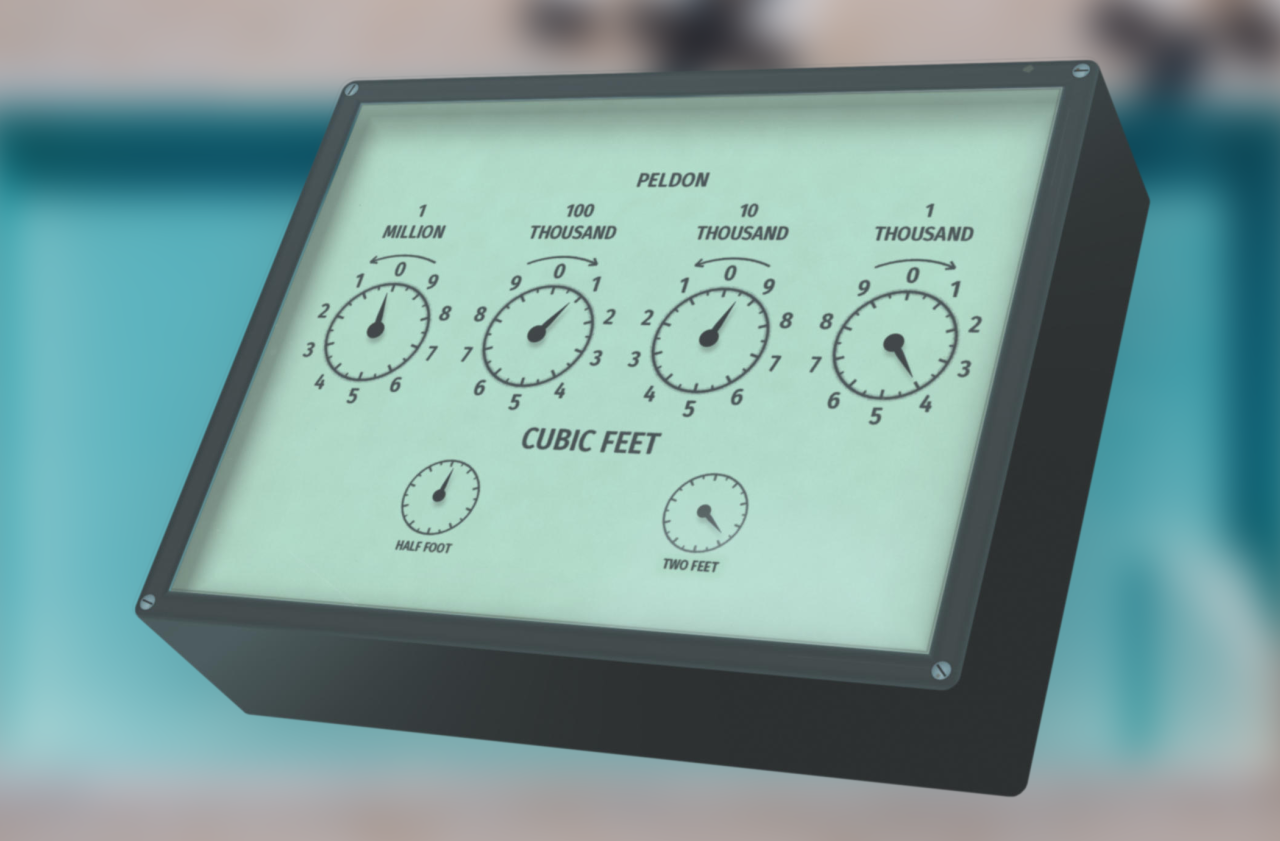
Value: **9400** ft³
